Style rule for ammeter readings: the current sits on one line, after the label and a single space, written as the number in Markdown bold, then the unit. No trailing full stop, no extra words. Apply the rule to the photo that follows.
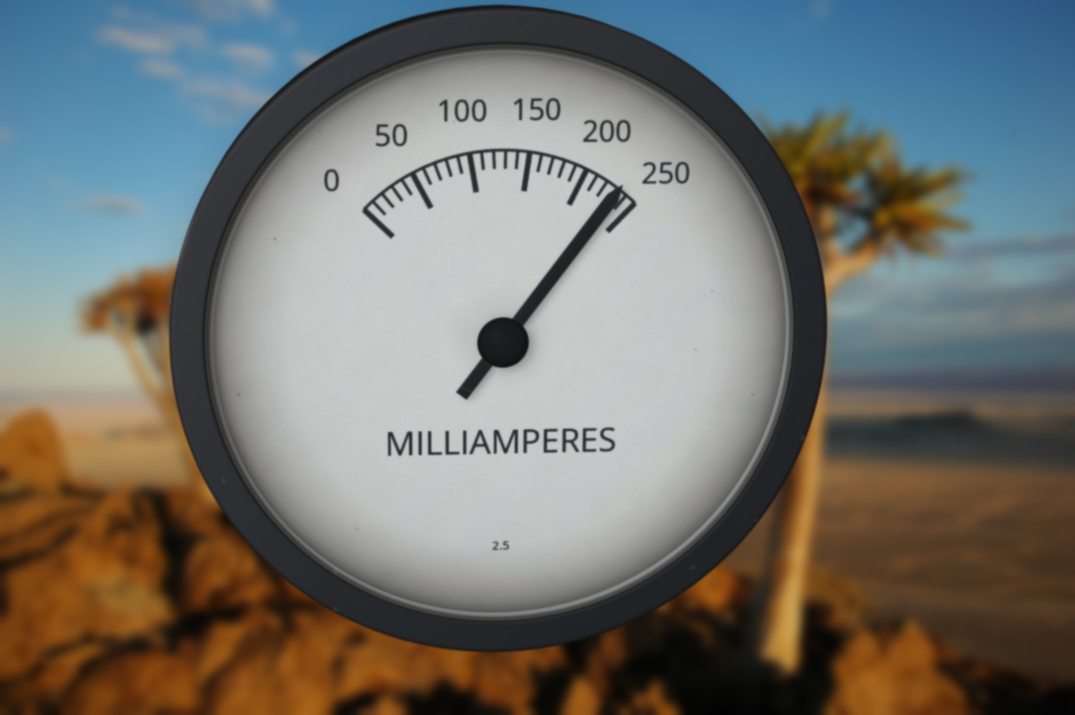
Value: **230** mA
